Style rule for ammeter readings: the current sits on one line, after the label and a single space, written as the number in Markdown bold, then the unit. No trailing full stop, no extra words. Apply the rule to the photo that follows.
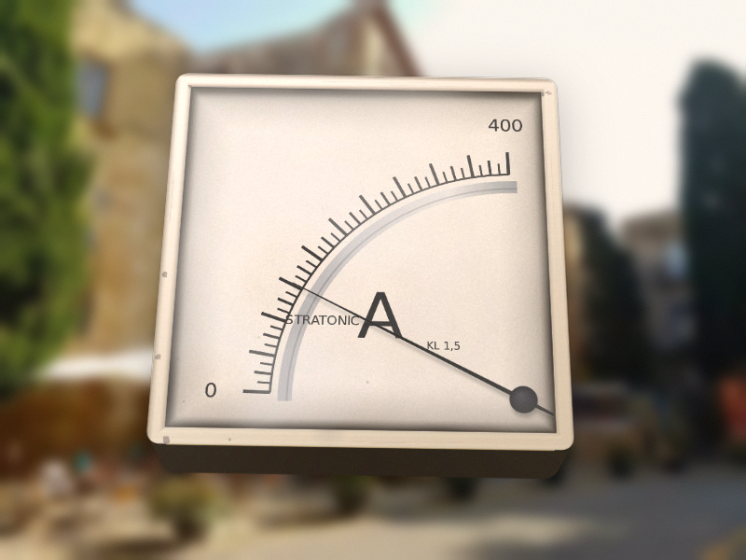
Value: **120** A
